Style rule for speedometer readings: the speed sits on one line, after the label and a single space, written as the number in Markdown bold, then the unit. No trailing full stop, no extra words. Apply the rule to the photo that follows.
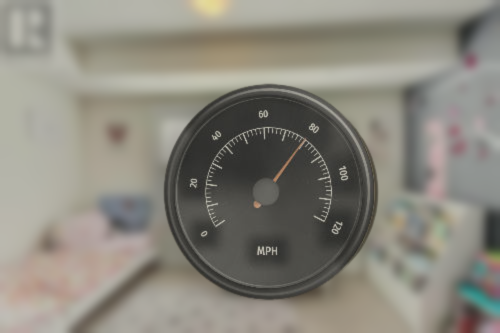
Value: **80** mph
